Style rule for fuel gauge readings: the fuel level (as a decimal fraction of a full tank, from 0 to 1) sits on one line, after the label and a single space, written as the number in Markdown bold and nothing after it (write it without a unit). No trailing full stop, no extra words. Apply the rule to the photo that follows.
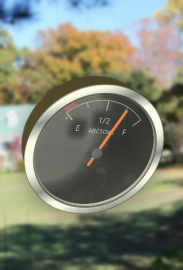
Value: **0.75**
